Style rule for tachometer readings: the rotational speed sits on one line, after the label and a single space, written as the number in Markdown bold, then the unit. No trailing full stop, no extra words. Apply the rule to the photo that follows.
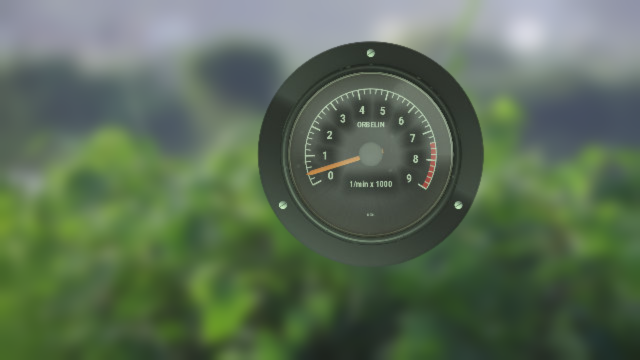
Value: **400** rpm
